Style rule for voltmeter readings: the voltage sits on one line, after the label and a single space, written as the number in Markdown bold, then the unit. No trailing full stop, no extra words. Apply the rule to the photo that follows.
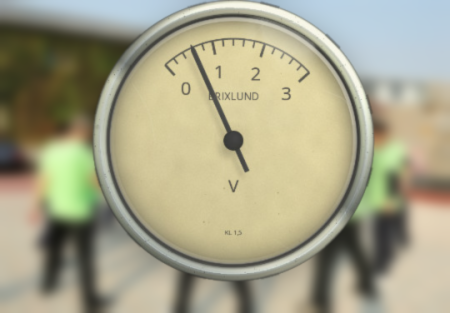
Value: **0.6** V
